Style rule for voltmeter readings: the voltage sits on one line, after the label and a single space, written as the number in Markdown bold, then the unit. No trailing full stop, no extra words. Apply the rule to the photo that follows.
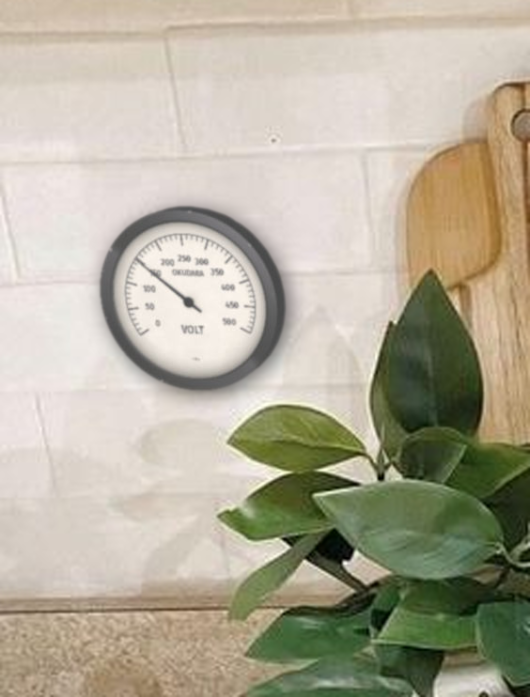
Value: **150** V
